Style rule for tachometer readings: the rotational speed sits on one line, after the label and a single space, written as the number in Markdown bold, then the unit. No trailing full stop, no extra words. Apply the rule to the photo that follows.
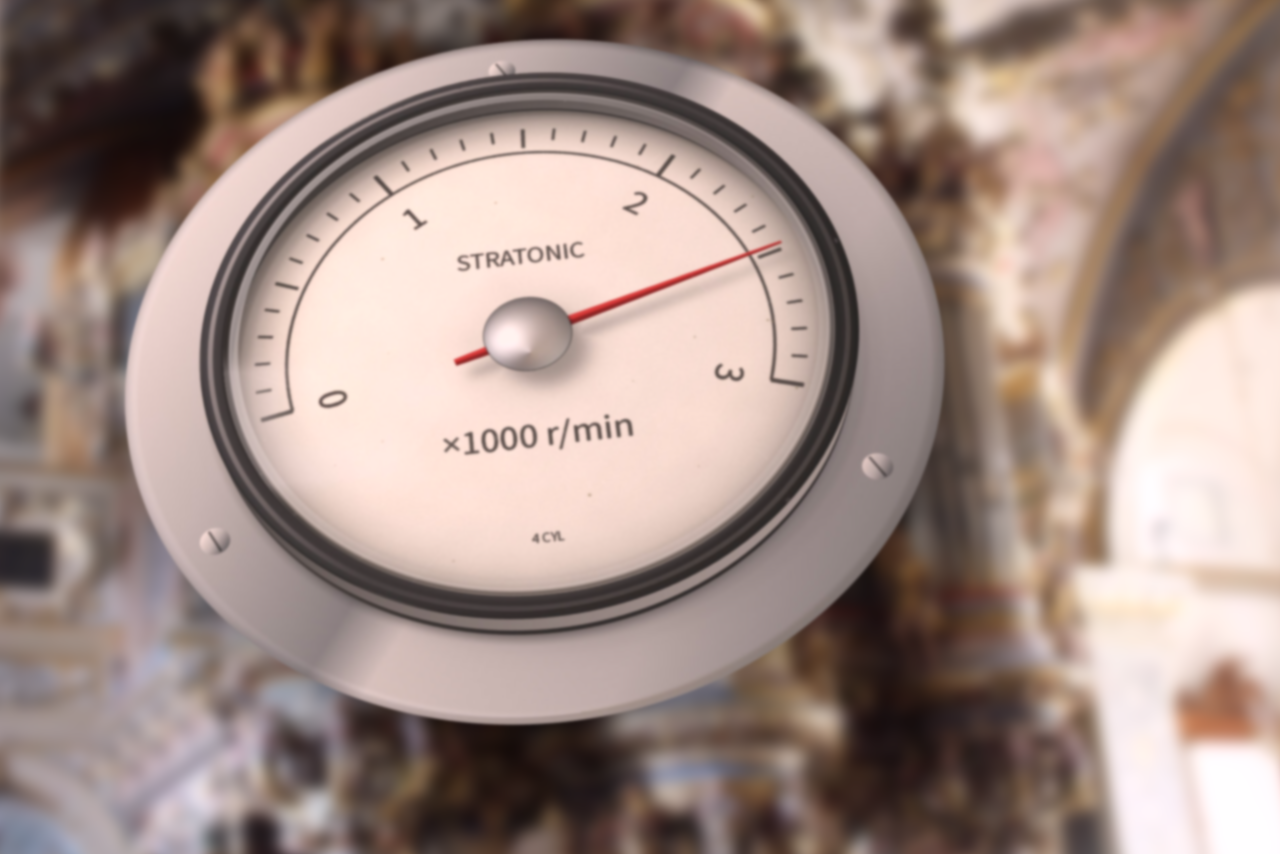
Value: **2500** rpm
